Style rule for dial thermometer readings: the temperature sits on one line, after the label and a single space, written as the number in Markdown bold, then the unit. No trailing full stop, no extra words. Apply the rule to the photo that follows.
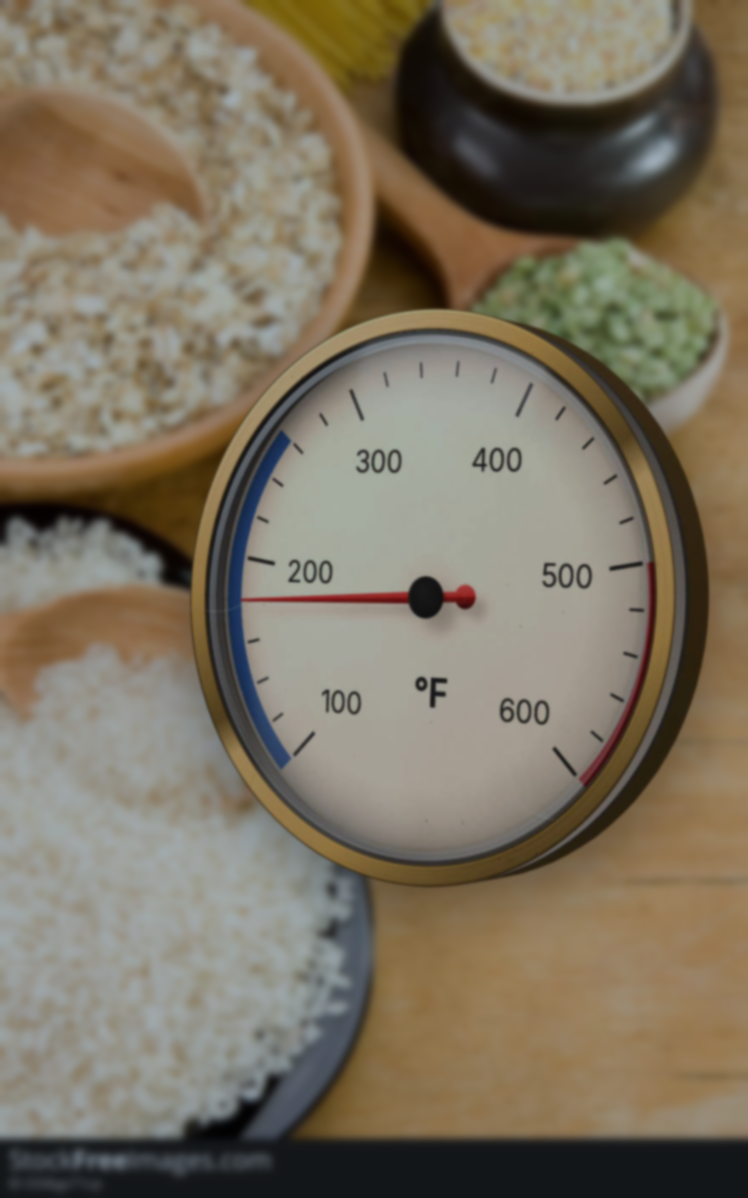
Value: **180** °F
